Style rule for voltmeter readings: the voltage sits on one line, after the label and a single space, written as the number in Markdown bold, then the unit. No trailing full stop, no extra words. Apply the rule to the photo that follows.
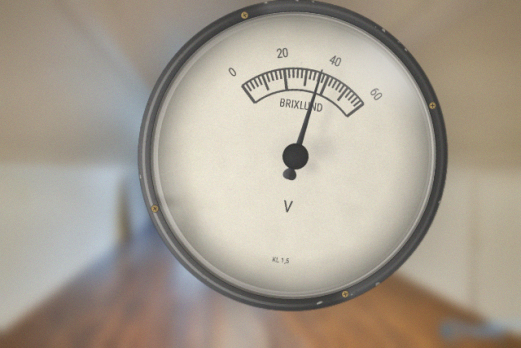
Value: **36** V
